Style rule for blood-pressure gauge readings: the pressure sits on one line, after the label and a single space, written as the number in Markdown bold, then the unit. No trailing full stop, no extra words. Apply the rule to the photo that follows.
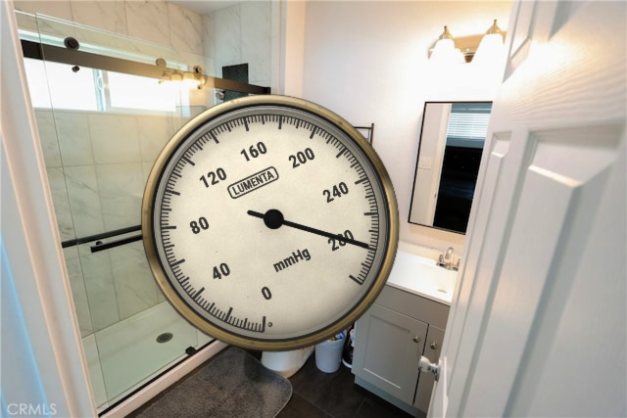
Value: **280** mmHg
